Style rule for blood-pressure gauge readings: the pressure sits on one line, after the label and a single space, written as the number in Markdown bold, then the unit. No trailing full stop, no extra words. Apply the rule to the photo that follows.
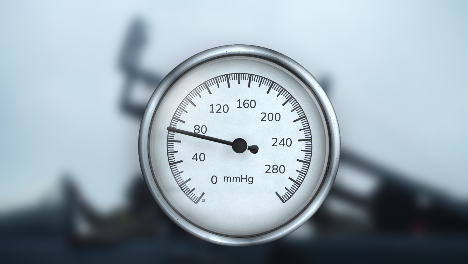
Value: **70** mmHg
